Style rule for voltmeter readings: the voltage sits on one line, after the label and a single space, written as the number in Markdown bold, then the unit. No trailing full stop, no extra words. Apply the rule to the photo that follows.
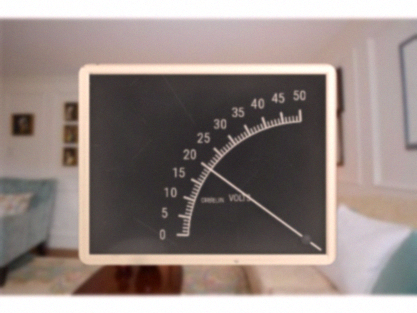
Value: **20** V
